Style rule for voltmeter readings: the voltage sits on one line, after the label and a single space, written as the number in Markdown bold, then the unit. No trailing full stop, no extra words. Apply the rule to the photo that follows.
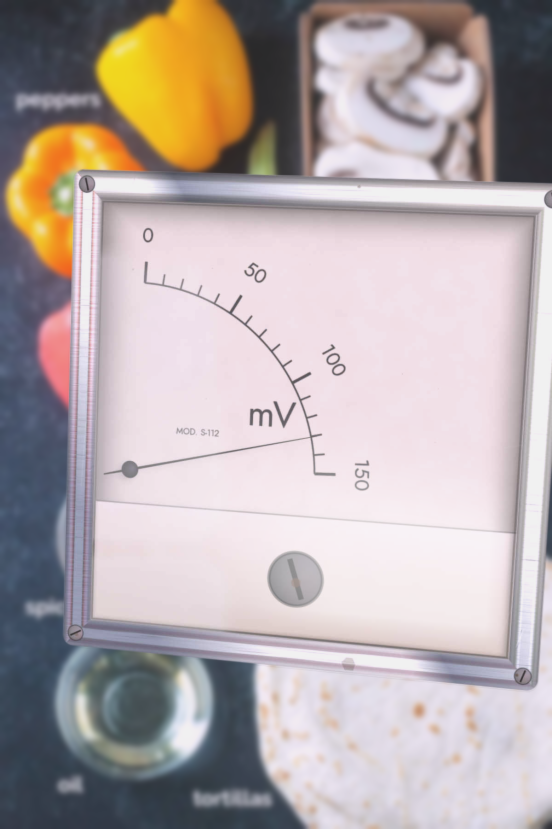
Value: **130** mV
